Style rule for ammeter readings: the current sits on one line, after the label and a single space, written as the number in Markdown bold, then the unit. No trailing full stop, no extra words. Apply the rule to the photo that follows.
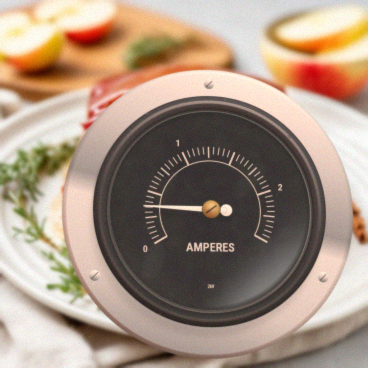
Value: **0.35** A
